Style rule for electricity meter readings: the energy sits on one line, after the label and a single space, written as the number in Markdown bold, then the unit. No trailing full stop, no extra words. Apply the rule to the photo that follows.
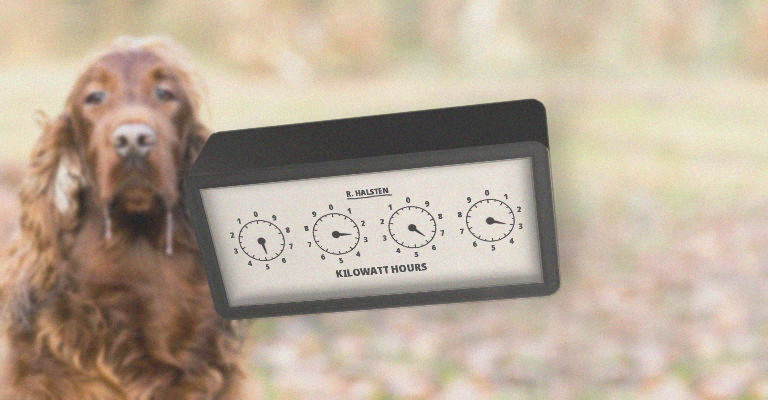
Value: **5263** kWh
